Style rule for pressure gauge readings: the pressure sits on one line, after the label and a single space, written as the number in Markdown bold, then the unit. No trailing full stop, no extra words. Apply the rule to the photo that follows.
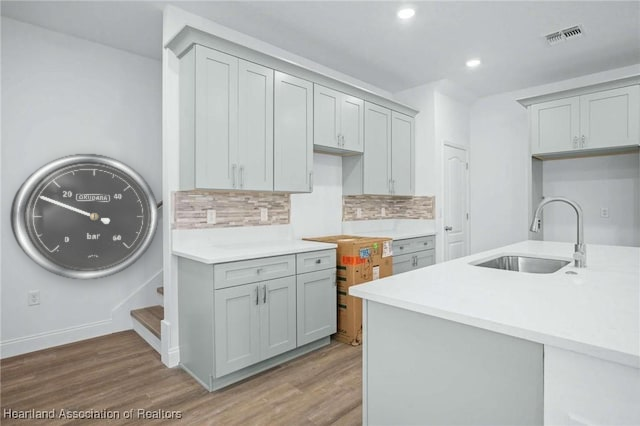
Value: **15** bar
